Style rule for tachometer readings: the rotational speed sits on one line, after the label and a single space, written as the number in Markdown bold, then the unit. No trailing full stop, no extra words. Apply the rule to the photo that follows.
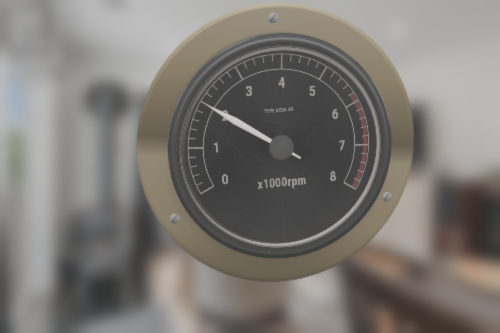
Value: **2000** rpm
